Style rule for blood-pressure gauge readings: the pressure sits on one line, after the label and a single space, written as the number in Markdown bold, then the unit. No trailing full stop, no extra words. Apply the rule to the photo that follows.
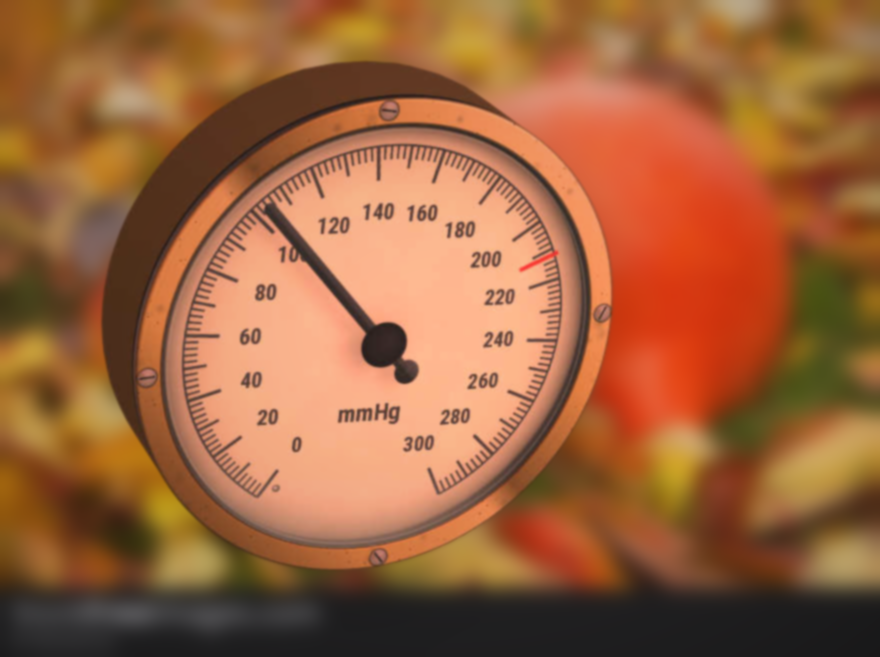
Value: **104** mmHg
